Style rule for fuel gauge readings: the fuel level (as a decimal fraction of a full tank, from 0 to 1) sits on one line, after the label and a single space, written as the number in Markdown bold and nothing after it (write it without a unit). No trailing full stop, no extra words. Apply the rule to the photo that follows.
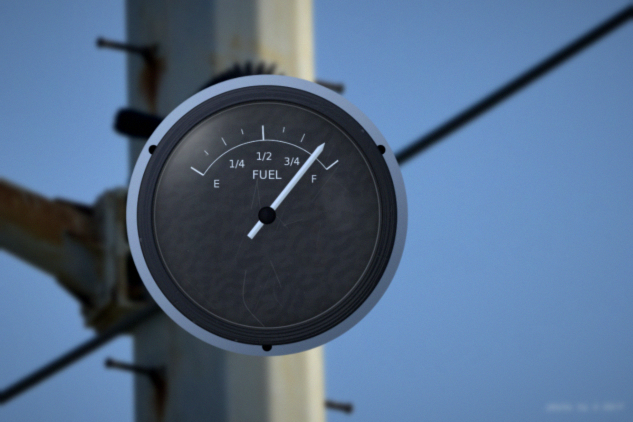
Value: **0.875**
